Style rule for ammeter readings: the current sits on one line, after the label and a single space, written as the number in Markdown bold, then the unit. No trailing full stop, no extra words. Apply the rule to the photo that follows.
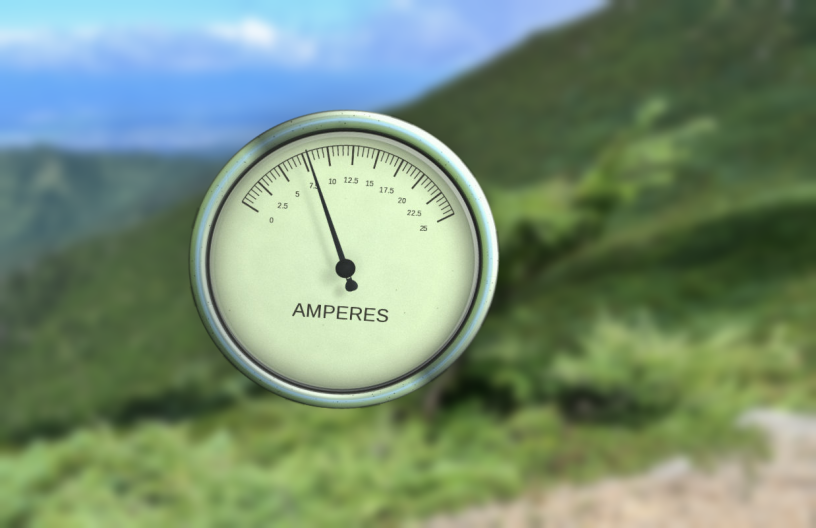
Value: **8** A
